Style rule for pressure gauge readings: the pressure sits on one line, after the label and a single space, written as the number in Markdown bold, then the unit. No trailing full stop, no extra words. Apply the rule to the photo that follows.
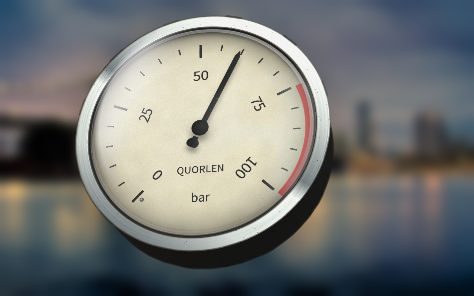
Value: **60** bar
